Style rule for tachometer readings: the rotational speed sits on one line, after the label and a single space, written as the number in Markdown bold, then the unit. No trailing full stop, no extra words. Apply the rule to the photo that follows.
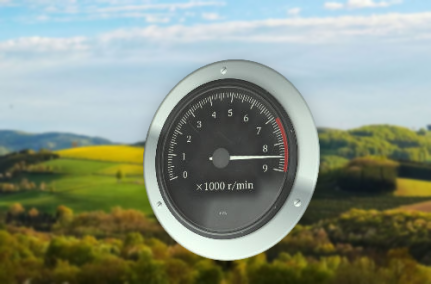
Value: **8500** rpm
